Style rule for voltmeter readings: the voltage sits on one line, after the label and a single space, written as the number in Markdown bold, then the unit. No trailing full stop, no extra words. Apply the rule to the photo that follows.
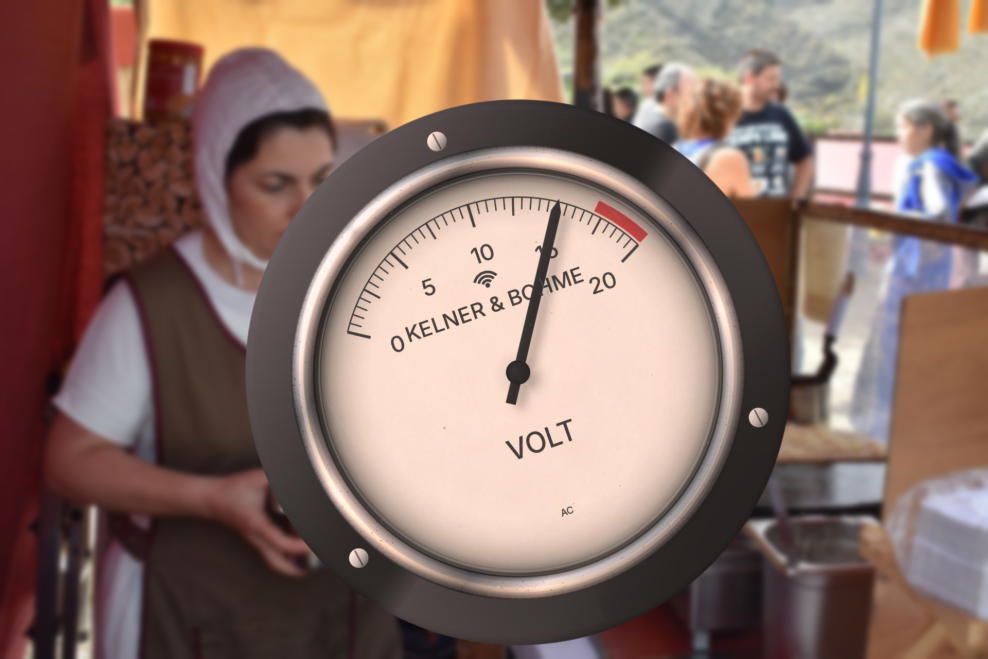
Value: **15** V
